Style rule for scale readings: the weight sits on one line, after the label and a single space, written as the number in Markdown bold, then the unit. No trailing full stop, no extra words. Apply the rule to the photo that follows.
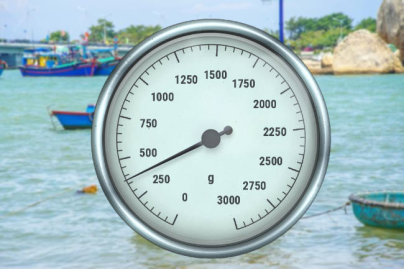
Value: **375** g
